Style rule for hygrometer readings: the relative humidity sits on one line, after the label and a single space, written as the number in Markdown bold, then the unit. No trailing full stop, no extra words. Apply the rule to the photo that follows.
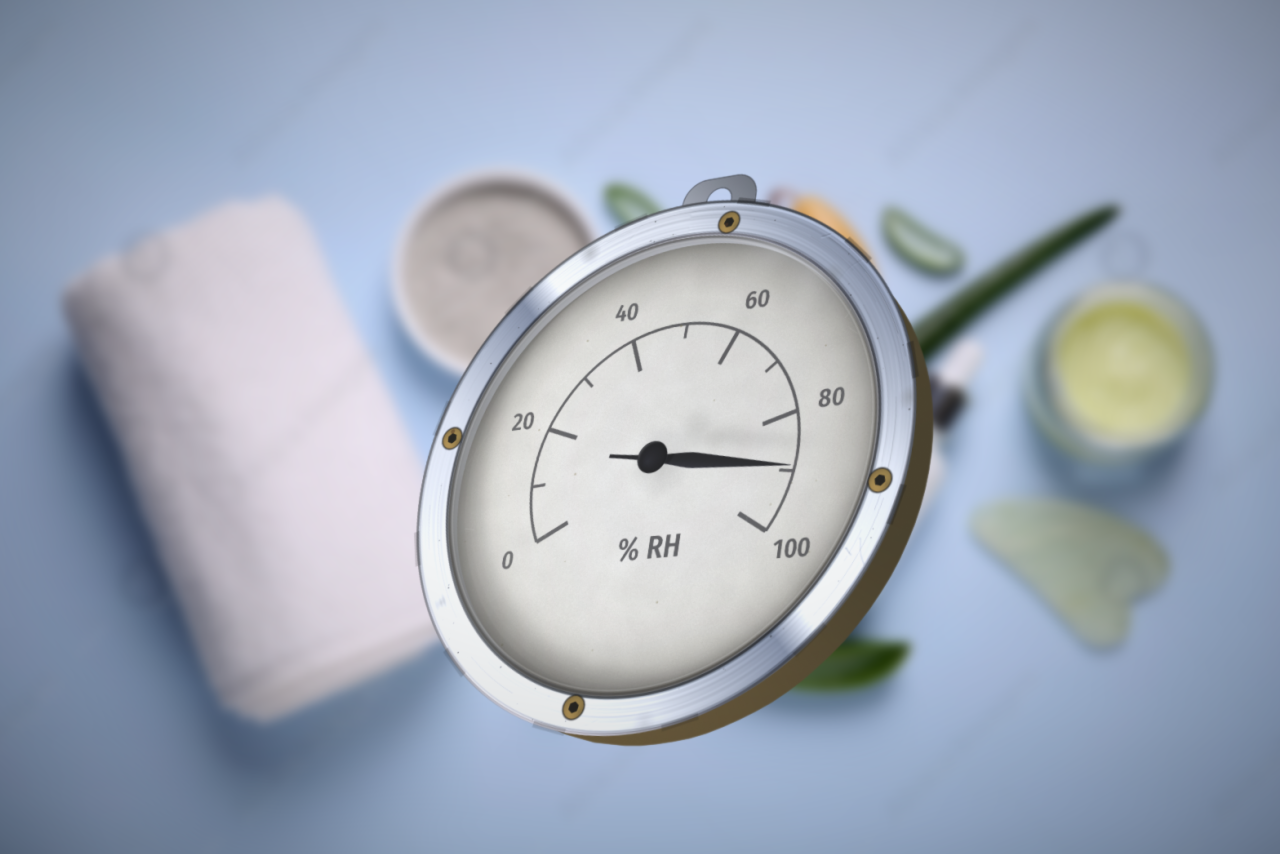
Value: **90** %
